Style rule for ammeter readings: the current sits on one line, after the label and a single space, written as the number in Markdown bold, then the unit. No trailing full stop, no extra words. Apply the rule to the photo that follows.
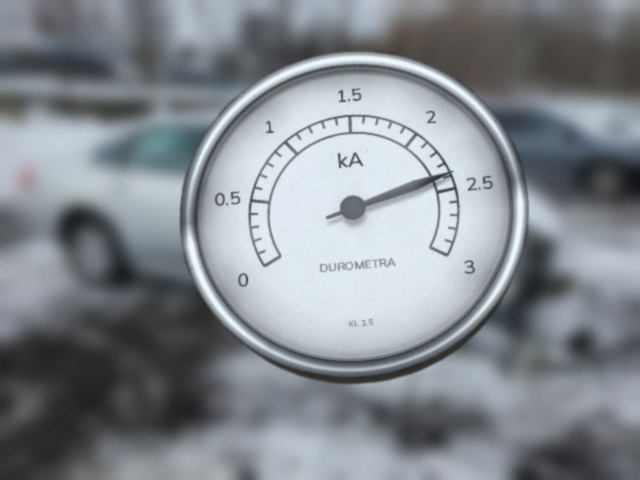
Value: **2.4** kA
